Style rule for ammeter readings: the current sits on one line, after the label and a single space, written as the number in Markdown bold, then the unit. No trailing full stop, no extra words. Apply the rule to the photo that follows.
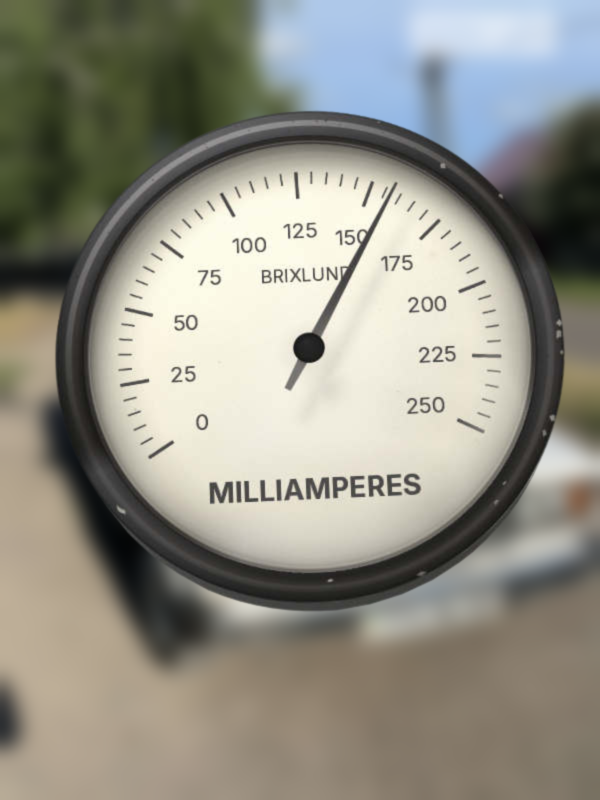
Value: **157.5** mA
